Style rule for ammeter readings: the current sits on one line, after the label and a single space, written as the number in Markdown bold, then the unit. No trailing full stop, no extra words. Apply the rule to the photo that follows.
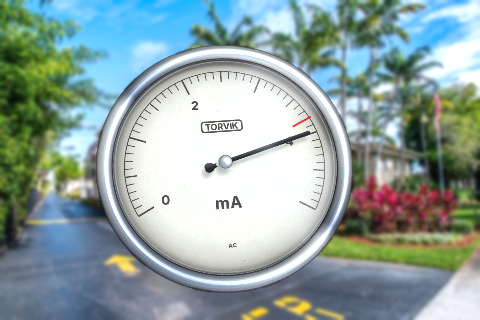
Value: **4** mA
